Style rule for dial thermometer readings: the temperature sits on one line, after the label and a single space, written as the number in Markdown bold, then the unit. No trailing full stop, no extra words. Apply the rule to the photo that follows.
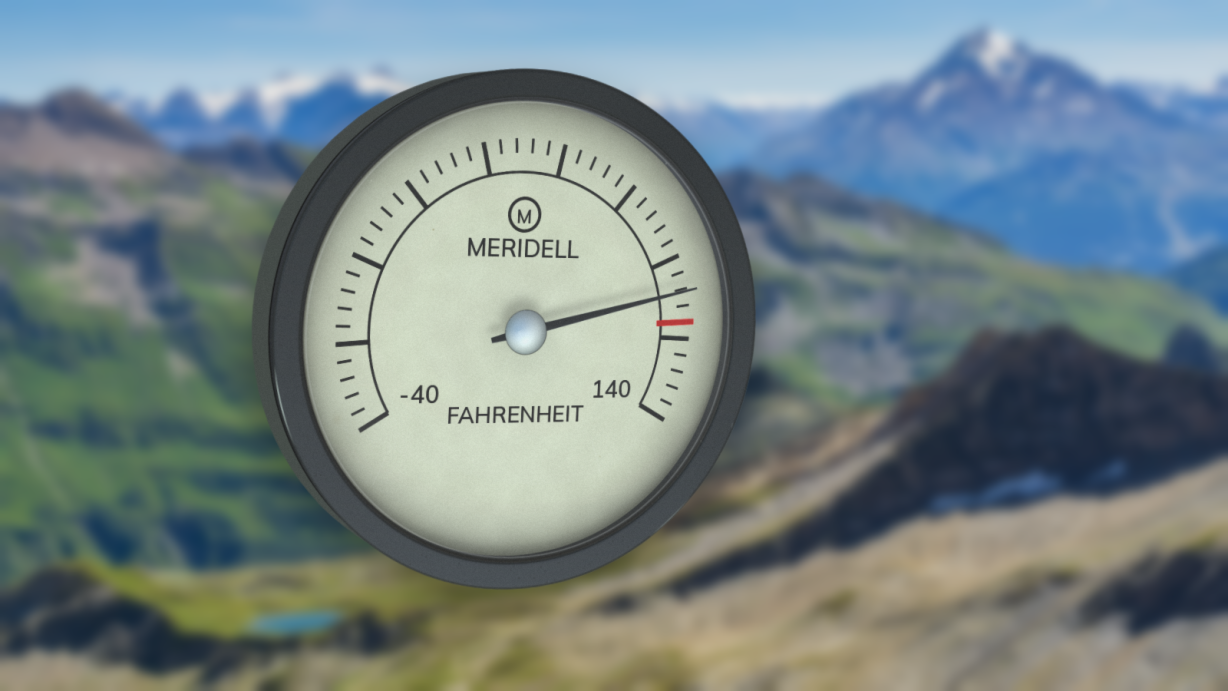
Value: **108** °F
